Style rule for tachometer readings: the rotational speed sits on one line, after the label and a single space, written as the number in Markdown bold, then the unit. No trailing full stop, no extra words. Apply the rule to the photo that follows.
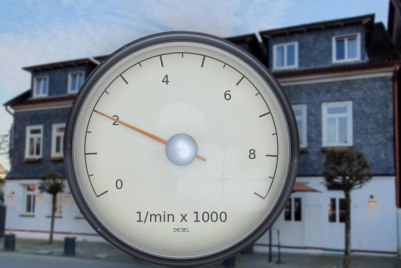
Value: **2000** rpm
